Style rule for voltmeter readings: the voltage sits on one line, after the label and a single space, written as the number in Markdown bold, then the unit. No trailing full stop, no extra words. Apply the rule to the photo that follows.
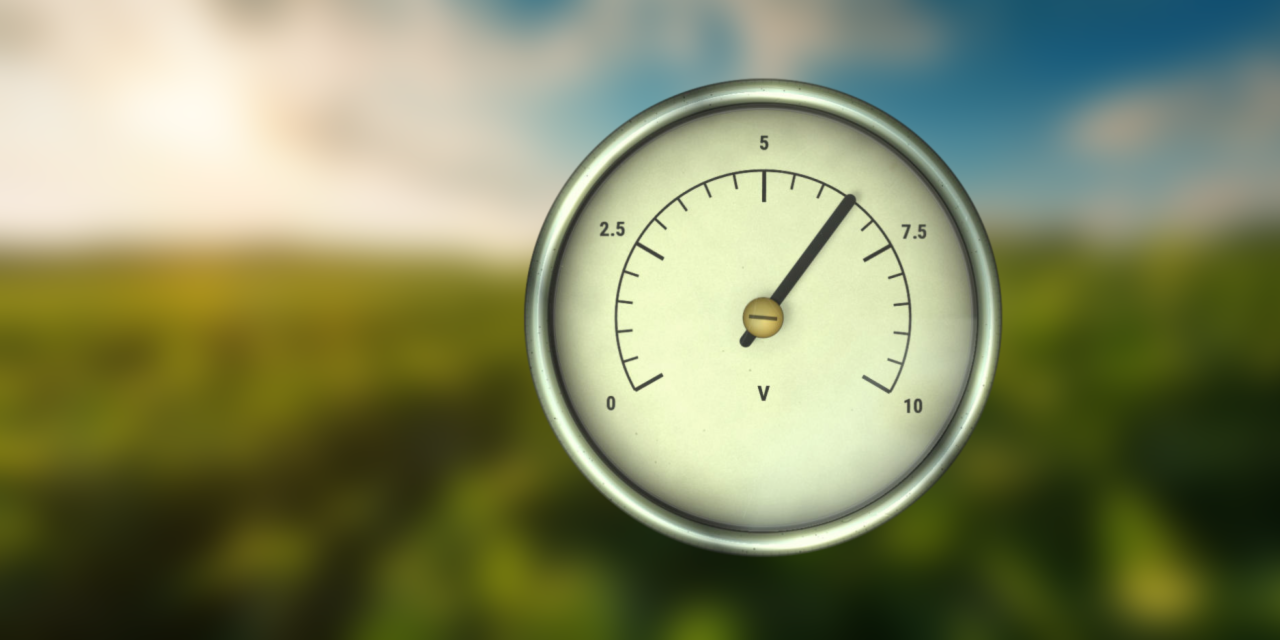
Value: **6.5** V
